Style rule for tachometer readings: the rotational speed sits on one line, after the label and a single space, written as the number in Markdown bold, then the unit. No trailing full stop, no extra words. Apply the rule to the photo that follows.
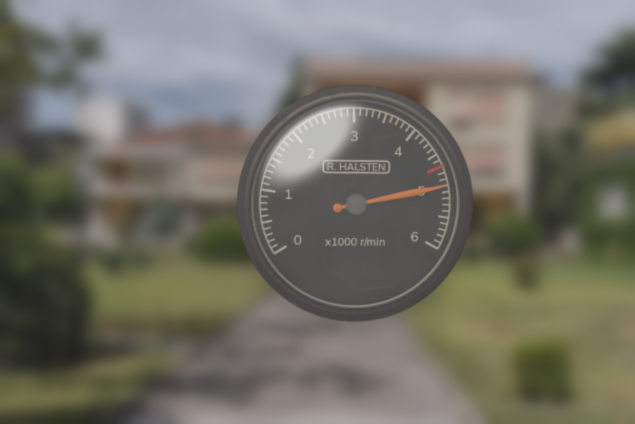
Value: **5000** rpm
